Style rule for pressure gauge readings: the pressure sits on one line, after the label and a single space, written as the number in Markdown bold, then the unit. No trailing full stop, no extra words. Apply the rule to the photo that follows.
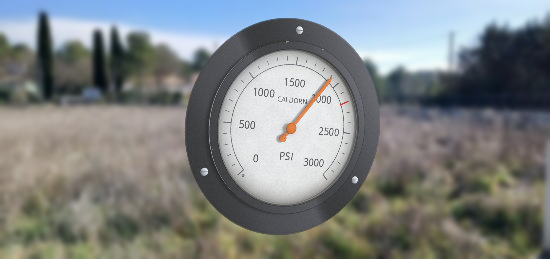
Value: **1900** psi
